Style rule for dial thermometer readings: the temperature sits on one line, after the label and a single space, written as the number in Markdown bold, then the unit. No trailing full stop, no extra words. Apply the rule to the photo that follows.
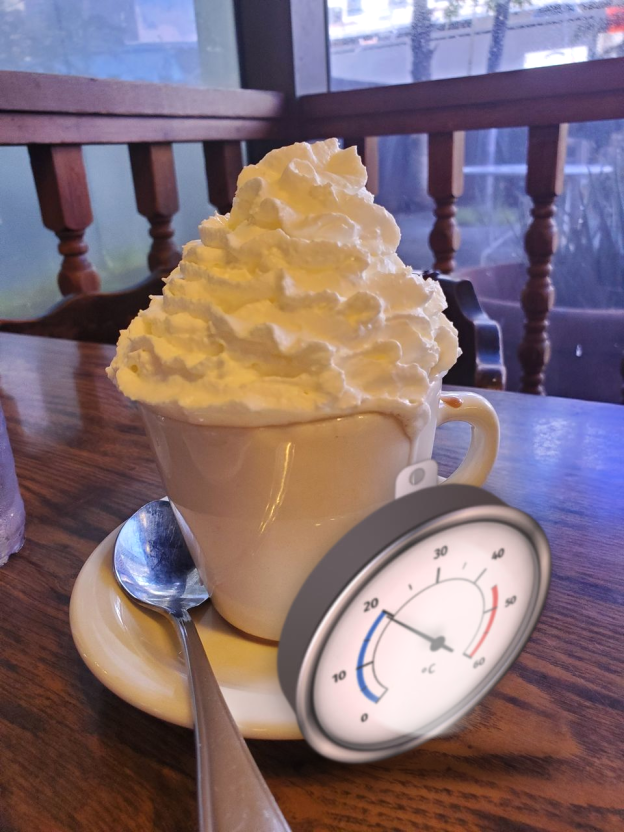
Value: **20** °C
